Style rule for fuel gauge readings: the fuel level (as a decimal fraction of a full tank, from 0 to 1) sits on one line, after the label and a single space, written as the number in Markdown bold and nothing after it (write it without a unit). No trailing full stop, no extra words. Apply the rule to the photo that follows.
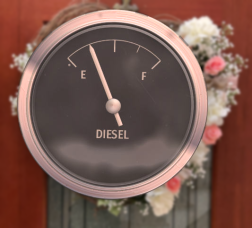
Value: **0.25**
